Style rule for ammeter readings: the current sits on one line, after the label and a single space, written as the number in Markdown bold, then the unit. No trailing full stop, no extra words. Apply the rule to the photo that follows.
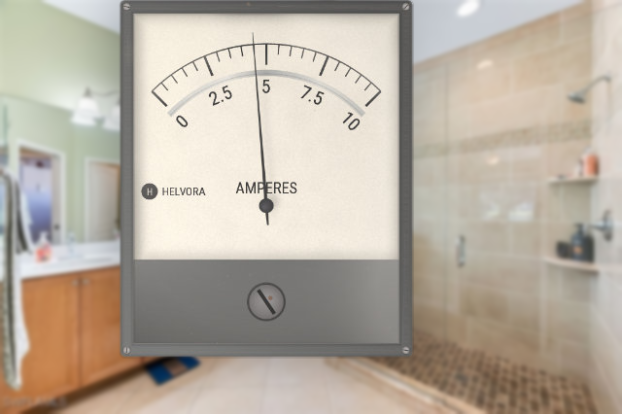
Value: **4.5** A
